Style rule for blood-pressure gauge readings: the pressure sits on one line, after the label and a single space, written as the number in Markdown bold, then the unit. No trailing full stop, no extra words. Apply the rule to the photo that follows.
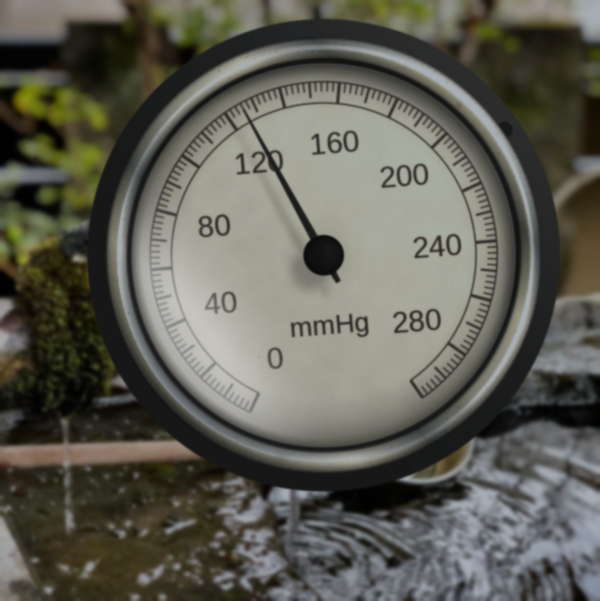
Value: **126** mmHg
